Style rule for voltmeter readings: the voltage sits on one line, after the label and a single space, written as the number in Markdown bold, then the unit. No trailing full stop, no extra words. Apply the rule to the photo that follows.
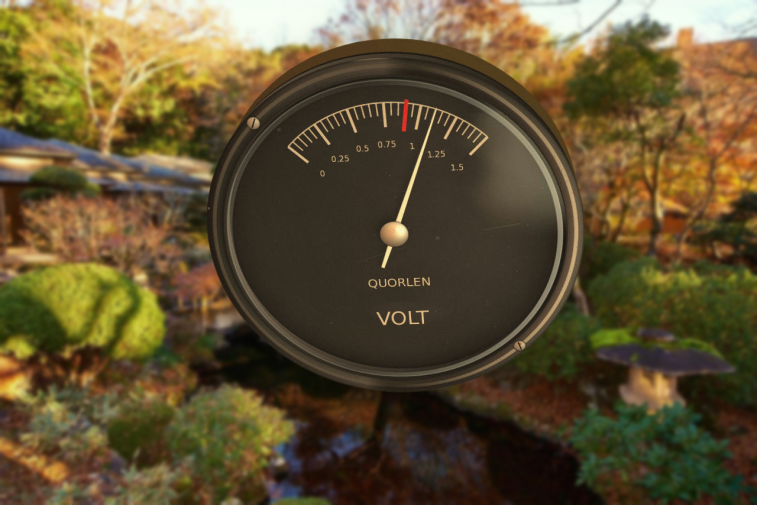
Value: **1.1** V
